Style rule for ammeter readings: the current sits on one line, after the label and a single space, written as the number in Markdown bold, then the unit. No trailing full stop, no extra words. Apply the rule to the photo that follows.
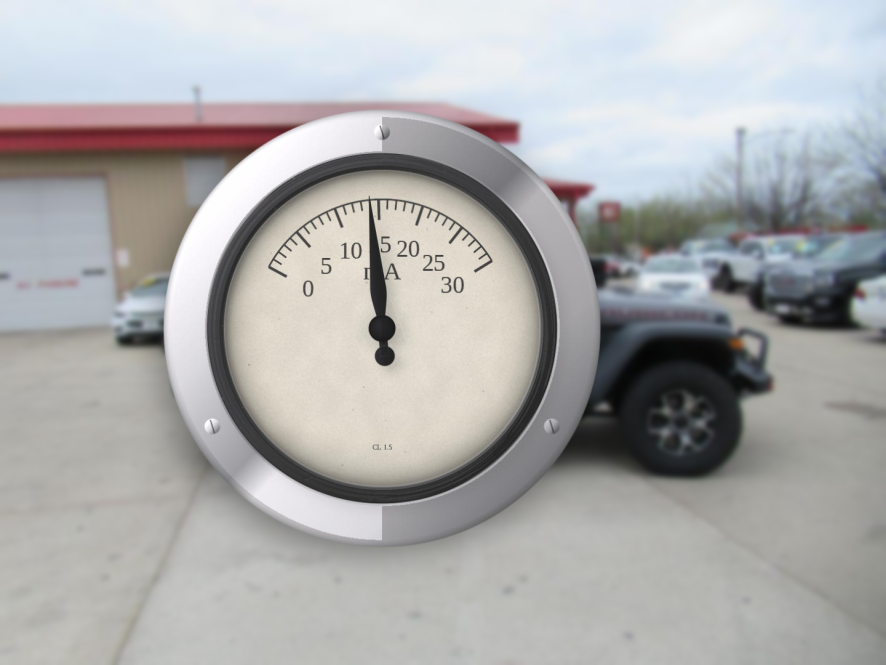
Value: **14** mA
